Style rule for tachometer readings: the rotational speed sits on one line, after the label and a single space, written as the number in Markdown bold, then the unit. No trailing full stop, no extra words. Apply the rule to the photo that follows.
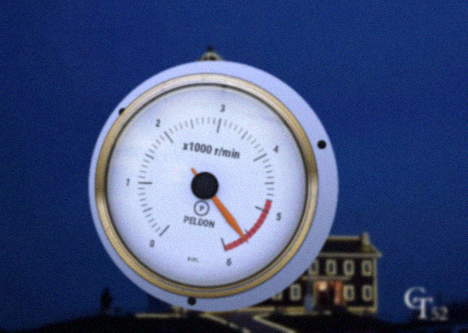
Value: **5600** rpm
